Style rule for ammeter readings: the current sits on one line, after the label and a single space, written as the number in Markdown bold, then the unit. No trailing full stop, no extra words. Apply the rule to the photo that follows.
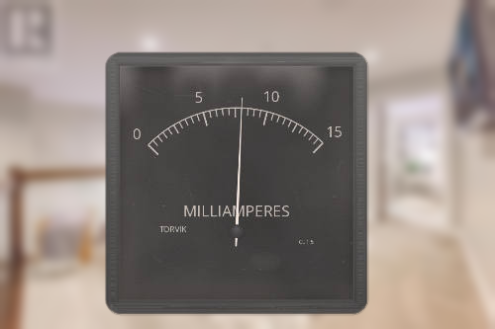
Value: **8** mA
